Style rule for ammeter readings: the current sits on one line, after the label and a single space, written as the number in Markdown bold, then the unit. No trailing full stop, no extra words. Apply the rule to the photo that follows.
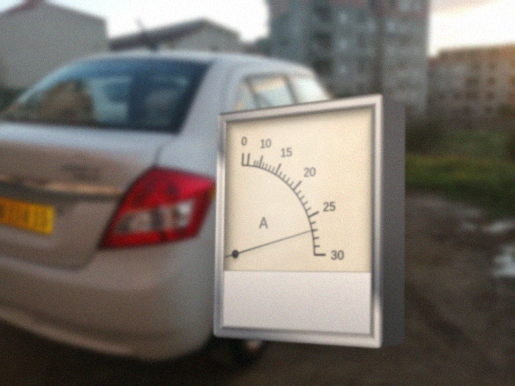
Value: **27** A
